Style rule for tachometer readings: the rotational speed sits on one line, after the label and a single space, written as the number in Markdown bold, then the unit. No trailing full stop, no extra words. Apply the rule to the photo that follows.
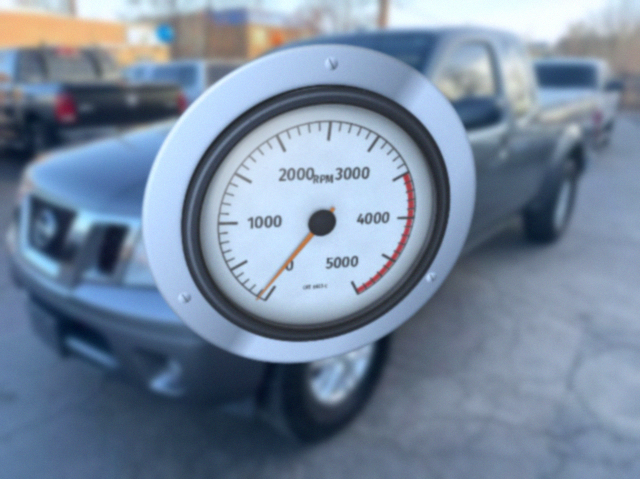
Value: **100** rpm
